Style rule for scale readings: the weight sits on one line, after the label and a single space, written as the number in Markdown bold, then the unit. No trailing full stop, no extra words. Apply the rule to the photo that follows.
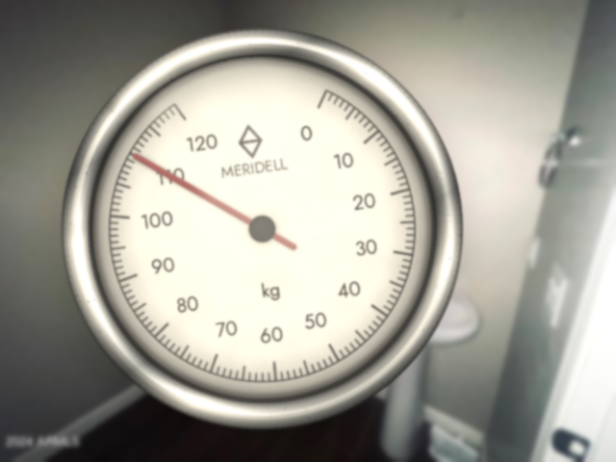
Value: **110** kg
